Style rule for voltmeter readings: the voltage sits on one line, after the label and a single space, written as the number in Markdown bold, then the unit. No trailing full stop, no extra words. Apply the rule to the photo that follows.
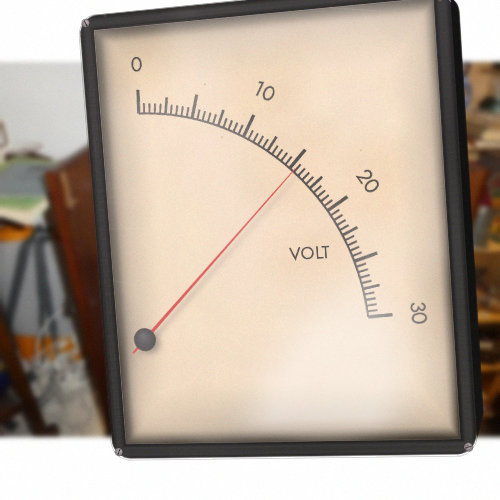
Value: **15.5** V
